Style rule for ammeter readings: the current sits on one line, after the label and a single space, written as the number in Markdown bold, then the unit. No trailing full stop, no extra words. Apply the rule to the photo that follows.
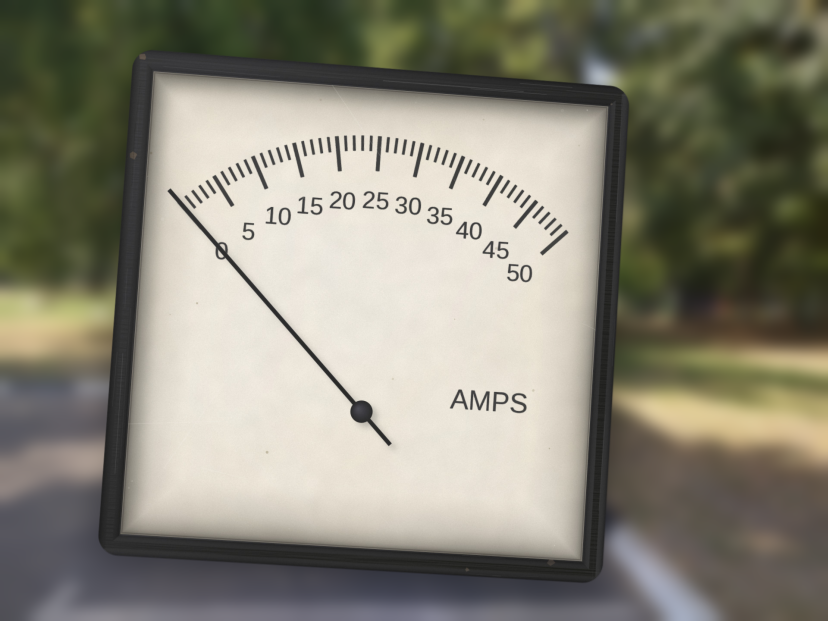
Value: **0** A
